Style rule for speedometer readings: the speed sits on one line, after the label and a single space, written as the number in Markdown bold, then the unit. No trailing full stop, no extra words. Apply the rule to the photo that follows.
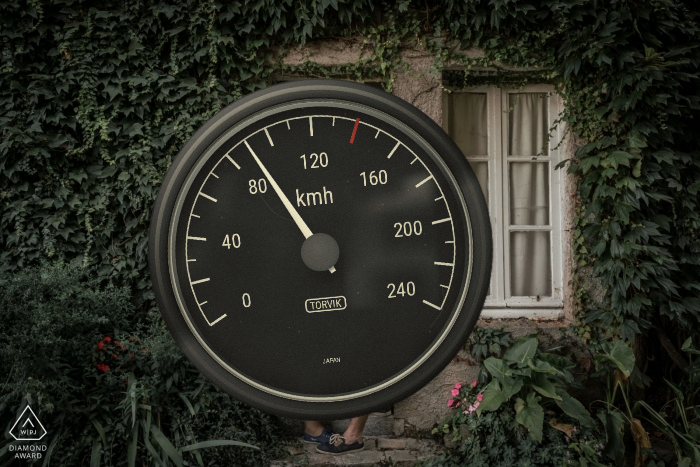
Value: **90** km/h
